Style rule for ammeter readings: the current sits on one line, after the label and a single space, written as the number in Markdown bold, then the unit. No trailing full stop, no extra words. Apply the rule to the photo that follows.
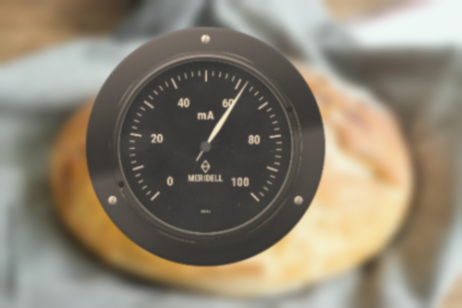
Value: **62** mA
